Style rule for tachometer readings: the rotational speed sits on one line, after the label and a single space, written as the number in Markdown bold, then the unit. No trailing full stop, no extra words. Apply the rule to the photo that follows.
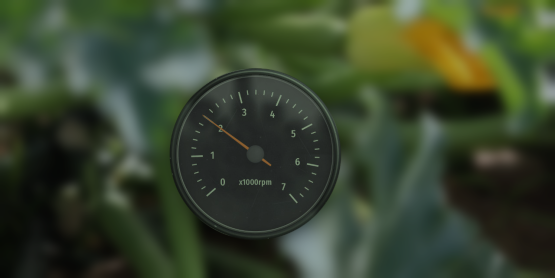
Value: **2000** rpm
